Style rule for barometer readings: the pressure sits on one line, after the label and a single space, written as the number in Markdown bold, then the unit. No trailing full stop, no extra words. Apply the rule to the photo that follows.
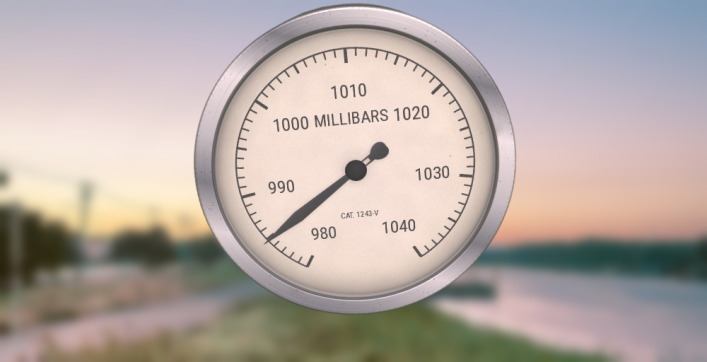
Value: **985** mbar
